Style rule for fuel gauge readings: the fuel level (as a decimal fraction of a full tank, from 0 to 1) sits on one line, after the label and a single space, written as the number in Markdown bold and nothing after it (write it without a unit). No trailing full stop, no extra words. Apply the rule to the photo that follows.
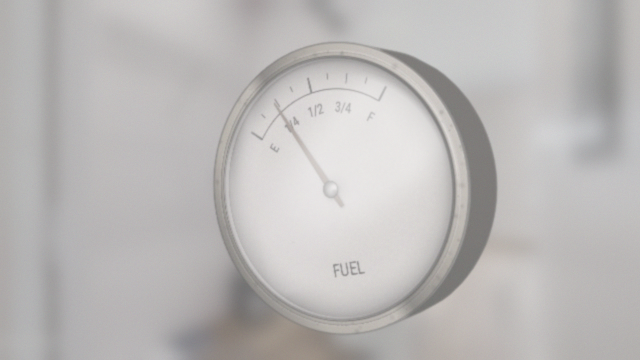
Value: **0.25**
